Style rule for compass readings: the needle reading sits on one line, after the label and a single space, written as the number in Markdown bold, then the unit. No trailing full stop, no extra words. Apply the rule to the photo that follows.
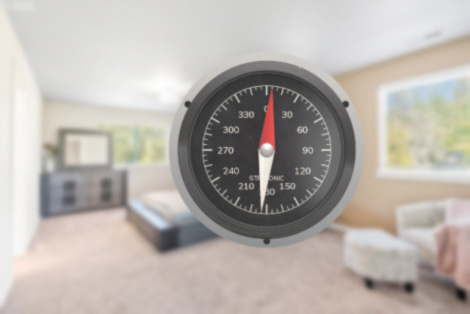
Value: **5** °
